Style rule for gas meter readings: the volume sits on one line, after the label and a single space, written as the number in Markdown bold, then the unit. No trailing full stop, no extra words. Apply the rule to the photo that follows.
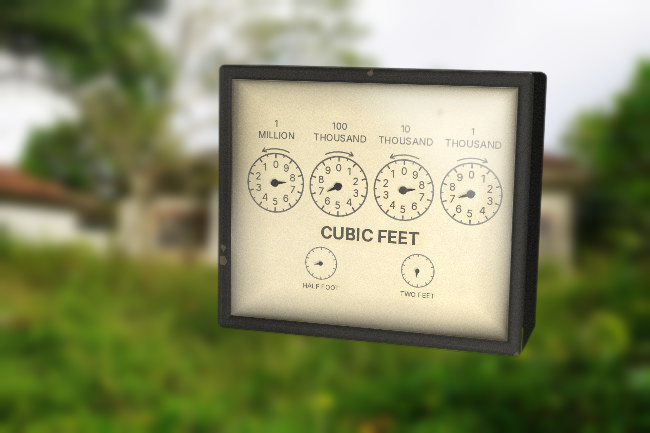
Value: **767700** ft³
